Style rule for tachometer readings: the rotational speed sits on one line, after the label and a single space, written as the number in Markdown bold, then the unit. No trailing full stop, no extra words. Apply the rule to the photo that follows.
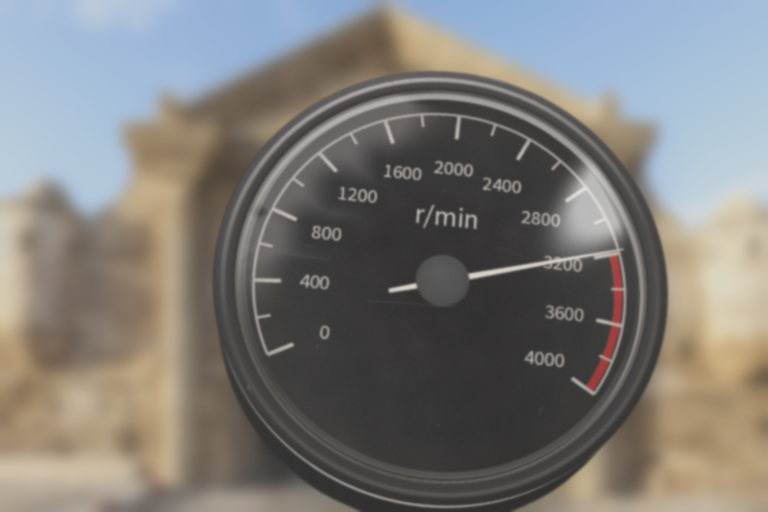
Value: **3200** rpm
